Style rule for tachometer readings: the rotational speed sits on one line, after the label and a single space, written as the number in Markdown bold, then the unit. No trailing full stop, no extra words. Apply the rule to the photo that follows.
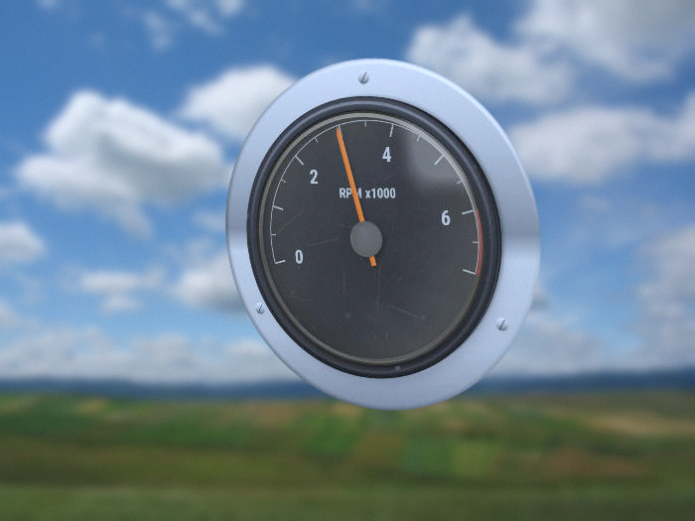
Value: **3000** rpm
